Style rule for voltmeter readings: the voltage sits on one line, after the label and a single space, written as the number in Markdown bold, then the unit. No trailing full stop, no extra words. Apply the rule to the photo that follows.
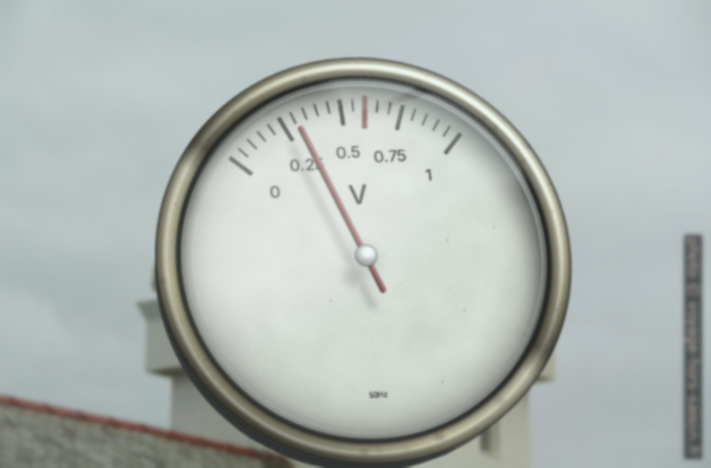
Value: **0.3** V
